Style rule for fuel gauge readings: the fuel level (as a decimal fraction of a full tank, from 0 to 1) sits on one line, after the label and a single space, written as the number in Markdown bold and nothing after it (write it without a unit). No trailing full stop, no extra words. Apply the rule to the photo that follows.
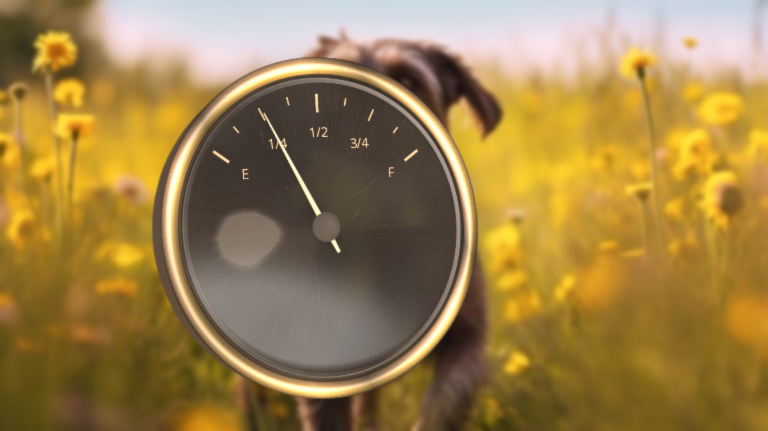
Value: **0.25**
